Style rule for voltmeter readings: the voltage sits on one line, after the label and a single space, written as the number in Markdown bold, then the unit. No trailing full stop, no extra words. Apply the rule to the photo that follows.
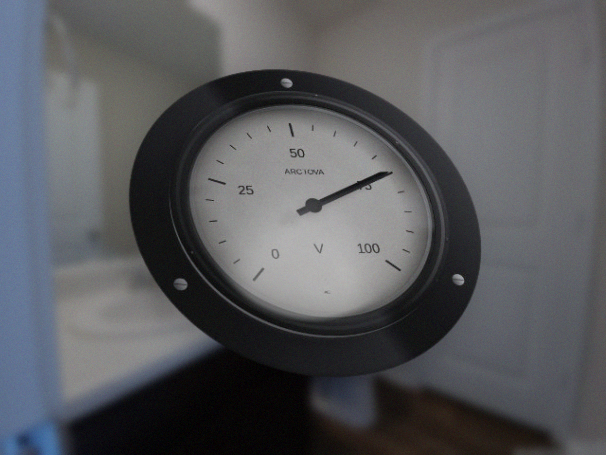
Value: **75** V
